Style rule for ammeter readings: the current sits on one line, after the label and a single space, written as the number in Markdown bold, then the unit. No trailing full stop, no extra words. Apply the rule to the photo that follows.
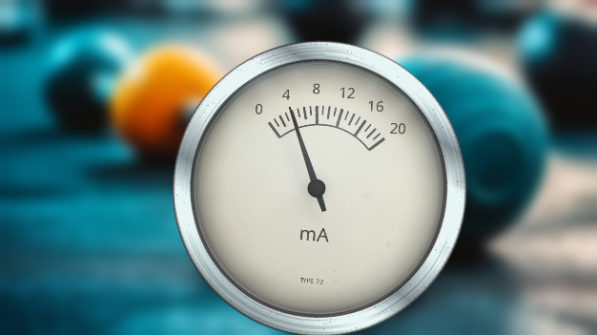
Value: **4** mA
